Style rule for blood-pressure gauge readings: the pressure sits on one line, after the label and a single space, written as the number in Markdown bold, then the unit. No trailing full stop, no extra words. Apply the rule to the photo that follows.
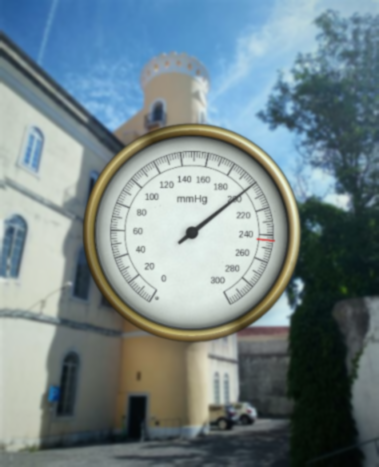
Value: **200** mmHg
